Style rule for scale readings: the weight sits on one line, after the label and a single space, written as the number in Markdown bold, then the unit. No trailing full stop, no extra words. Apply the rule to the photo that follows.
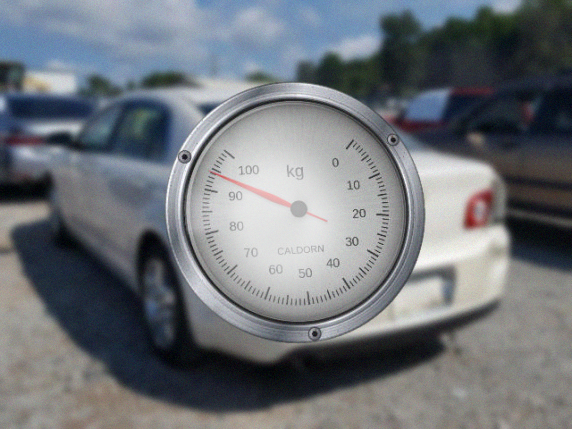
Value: **94** kg
